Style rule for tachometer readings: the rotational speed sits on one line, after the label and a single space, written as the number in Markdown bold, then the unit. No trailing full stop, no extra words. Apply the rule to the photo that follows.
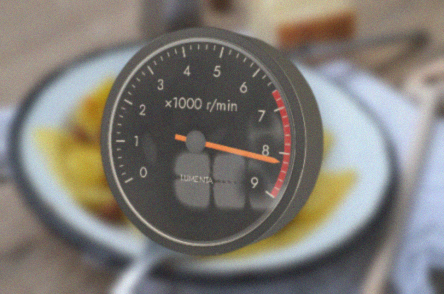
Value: **8200** rpm
